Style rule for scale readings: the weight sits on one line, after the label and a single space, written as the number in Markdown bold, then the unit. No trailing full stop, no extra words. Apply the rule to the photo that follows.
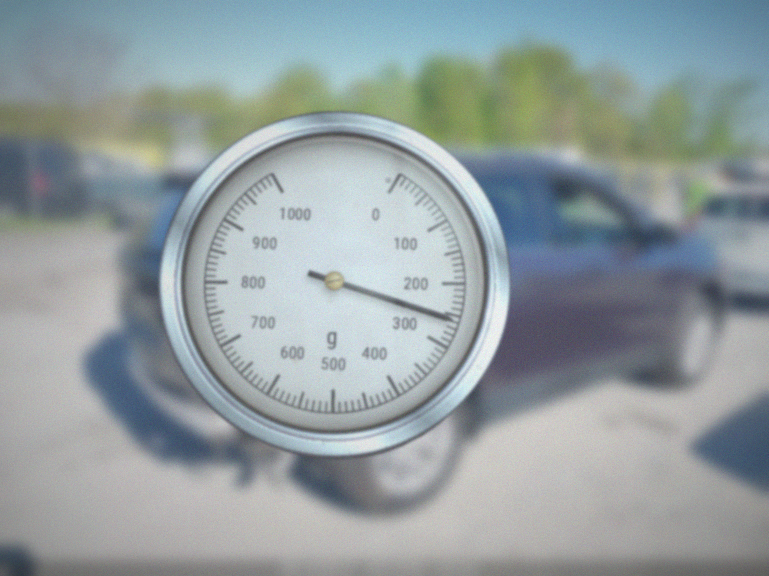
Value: **260** g
